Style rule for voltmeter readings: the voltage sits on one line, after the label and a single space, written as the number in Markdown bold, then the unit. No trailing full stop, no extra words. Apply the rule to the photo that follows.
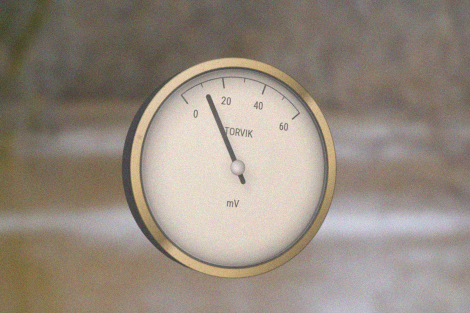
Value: **10** mV
